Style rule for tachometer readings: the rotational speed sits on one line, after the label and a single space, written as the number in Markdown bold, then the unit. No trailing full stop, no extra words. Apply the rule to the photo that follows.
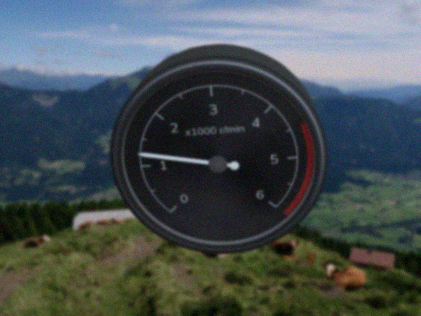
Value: **1250** rpm
